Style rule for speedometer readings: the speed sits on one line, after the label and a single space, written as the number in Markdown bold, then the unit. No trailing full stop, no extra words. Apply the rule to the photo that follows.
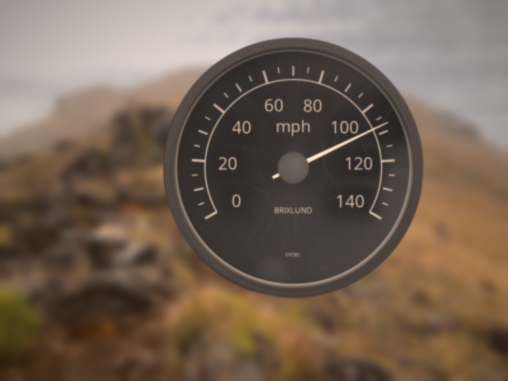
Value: **107.5** mph
